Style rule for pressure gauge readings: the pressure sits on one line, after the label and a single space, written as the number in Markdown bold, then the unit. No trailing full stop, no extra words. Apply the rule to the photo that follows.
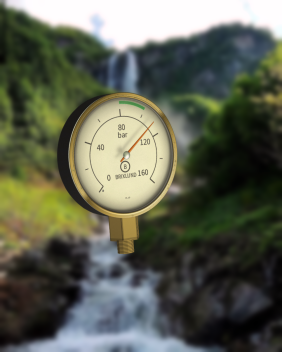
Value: **110** bar
